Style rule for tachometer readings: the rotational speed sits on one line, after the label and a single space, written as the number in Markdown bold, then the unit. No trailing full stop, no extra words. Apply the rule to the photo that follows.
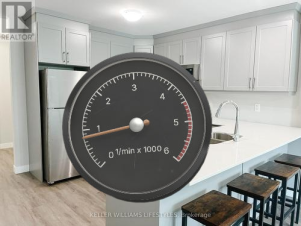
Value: **800** rpm
